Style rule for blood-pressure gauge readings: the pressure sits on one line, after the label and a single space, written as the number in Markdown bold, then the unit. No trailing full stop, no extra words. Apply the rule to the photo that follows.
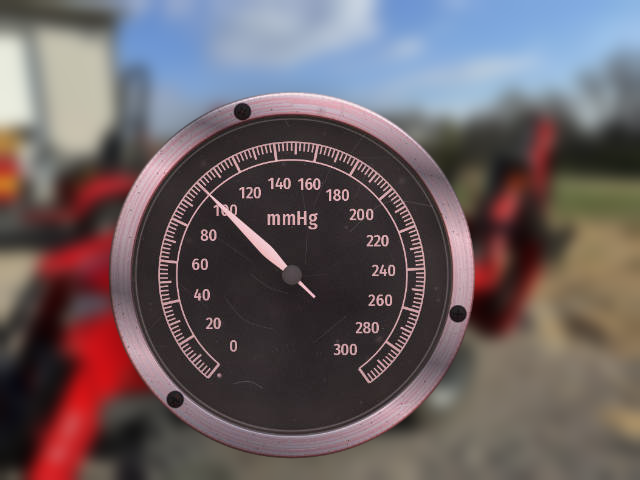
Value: **100** mmHg
